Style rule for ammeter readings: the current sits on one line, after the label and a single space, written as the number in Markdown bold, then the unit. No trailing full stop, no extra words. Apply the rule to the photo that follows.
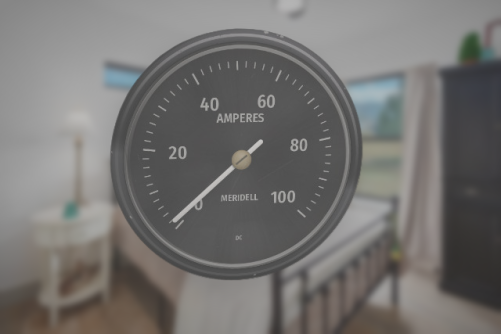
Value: **2** A
